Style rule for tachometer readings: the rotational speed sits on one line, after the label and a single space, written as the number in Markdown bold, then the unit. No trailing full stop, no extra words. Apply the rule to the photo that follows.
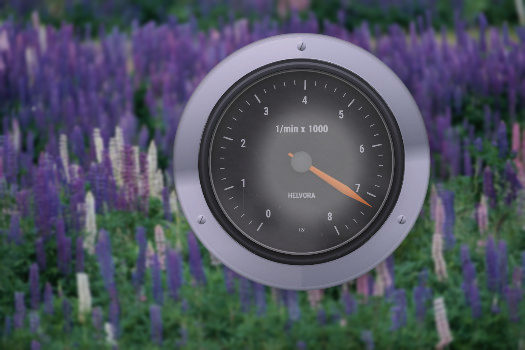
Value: **7200** rpm
